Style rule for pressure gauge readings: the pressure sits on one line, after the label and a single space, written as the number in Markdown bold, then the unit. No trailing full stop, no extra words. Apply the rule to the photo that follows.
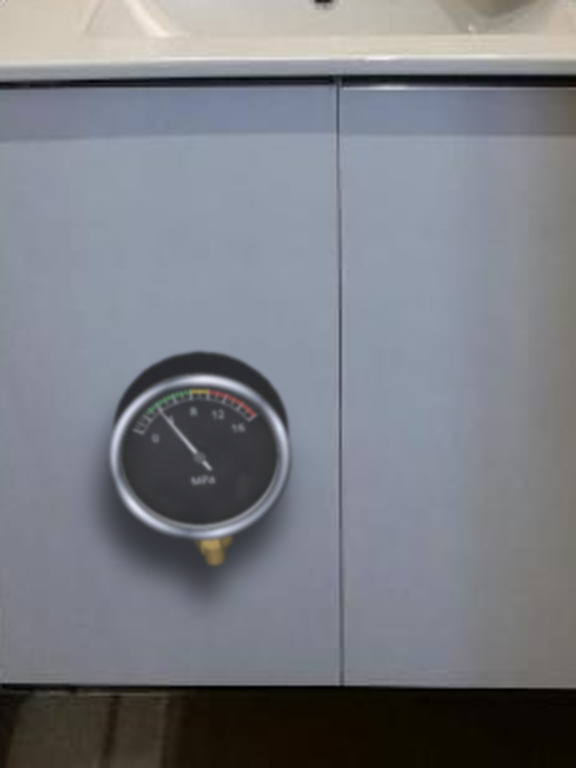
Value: **4** MPa
